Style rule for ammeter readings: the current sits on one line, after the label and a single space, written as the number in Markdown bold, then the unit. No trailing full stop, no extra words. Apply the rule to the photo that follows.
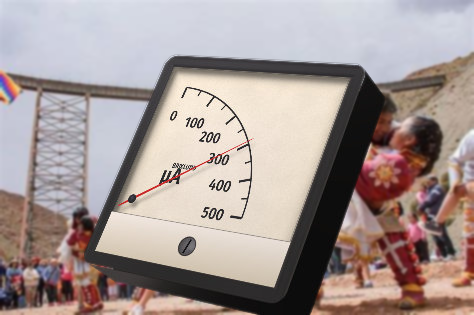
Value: **300** µA
